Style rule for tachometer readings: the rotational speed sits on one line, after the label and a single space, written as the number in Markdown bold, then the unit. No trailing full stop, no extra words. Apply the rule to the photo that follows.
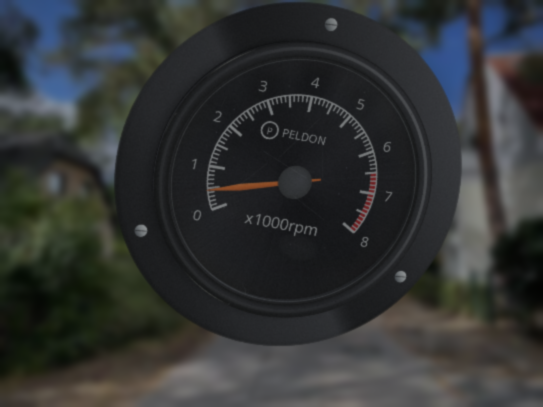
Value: **500** rpm
